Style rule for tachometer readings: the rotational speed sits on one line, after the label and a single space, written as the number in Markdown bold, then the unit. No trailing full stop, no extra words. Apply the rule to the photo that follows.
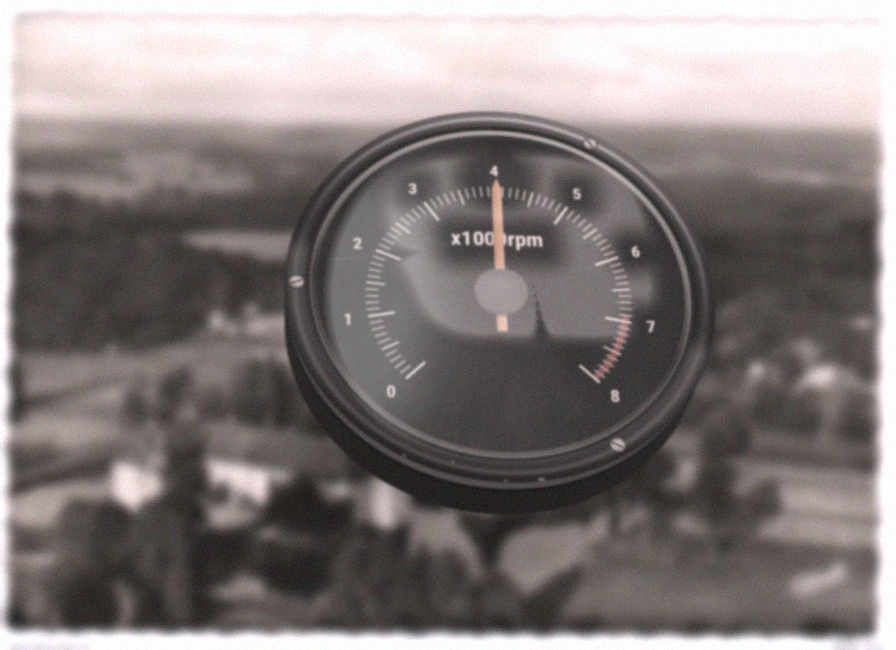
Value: **4000** rpm
